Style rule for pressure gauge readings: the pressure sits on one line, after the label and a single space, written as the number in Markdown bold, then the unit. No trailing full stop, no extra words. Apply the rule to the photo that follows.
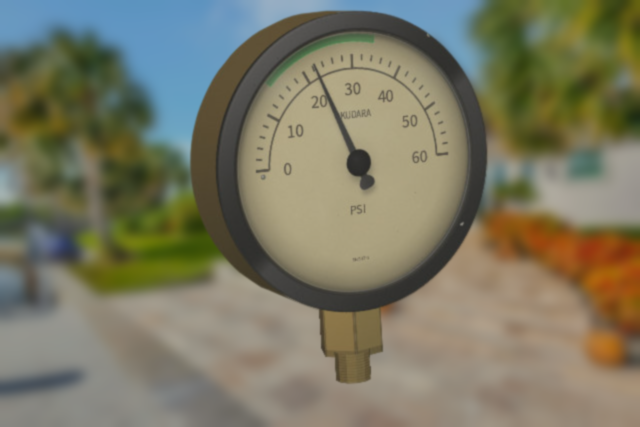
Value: **22** psi
